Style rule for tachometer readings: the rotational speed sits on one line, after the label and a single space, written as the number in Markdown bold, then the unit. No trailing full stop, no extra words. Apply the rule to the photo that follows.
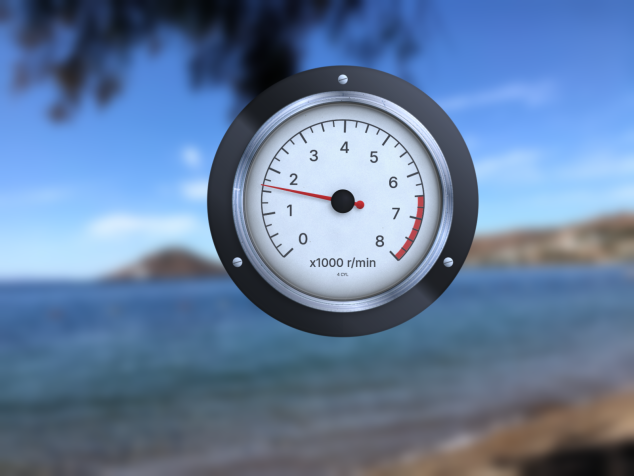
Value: **1625** rpm
